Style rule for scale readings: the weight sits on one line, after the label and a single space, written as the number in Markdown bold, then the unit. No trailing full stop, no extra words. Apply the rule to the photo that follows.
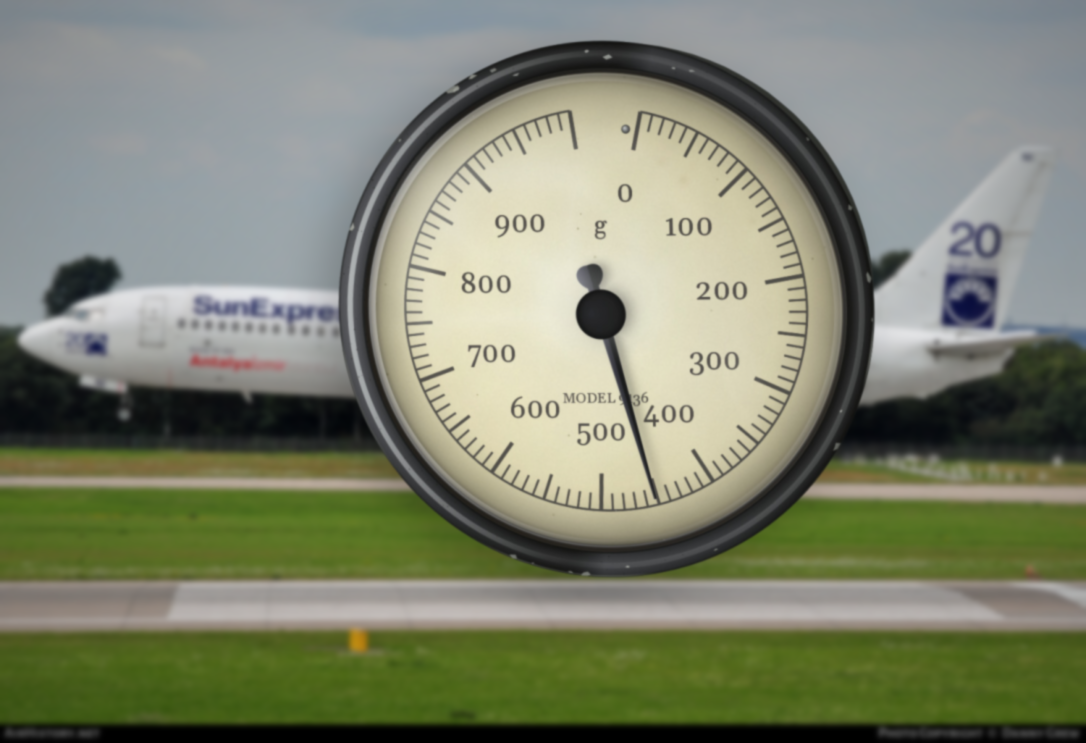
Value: **450** g
